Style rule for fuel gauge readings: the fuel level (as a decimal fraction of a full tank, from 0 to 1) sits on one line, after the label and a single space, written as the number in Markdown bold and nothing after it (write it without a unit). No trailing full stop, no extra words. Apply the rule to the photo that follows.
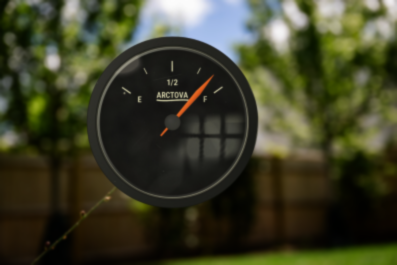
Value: **0.875**
